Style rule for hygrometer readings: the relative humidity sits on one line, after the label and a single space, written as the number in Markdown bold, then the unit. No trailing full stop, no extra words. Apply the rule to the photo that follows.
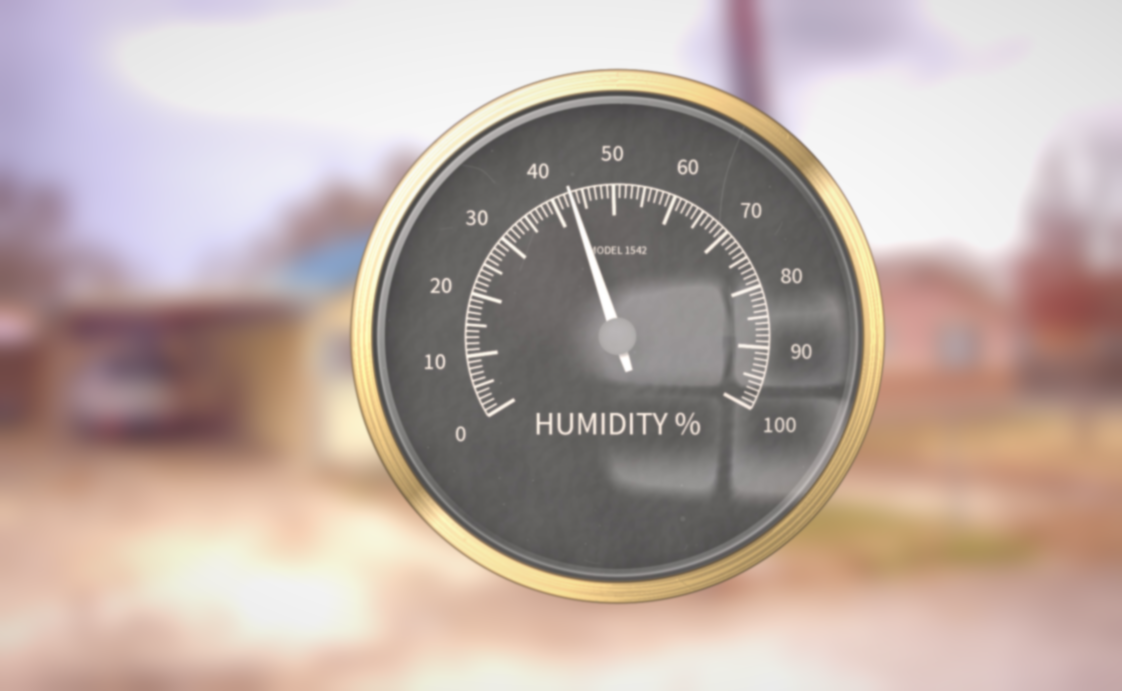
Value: **43** %
